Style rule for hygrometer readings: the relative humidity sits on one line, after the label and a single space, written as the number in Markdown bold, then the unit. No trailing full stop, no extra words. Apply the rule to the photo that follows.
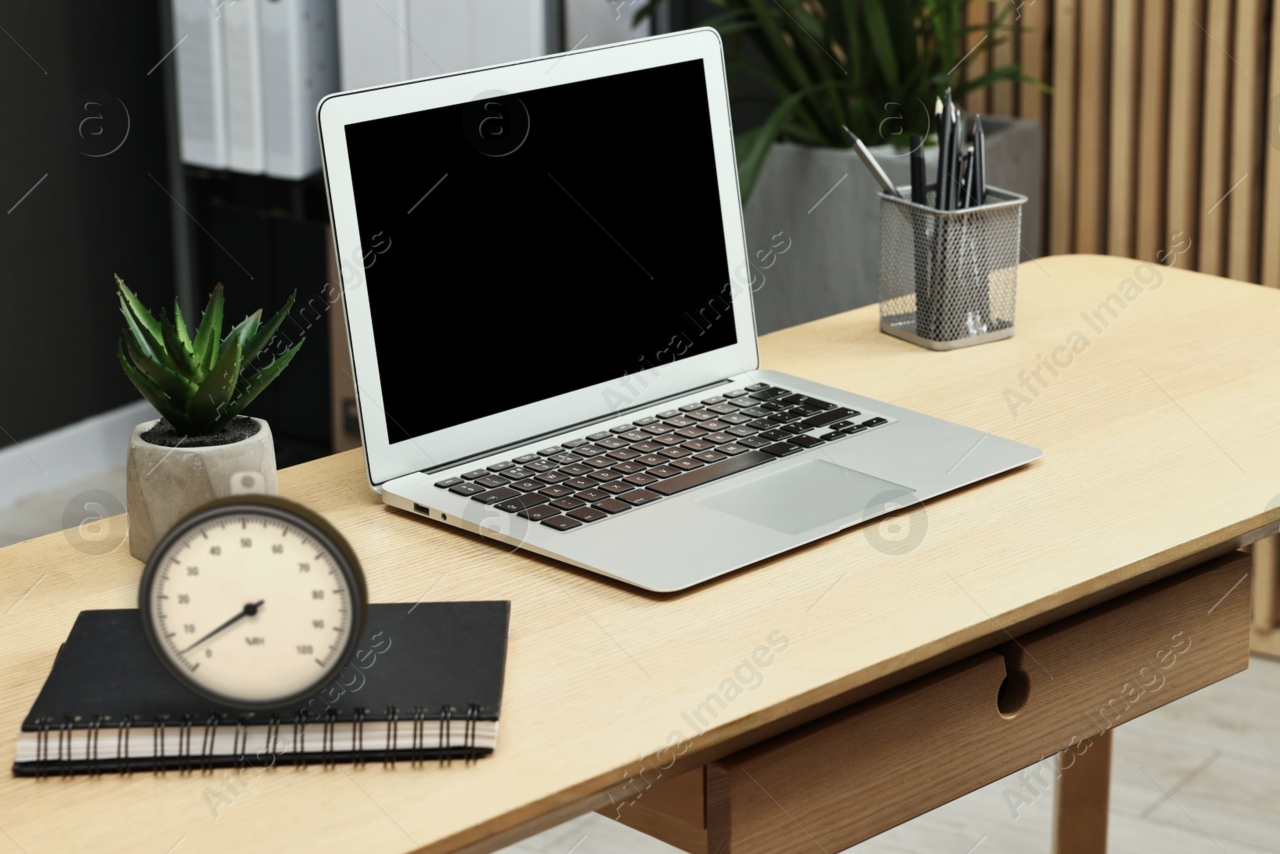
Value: **5** %
